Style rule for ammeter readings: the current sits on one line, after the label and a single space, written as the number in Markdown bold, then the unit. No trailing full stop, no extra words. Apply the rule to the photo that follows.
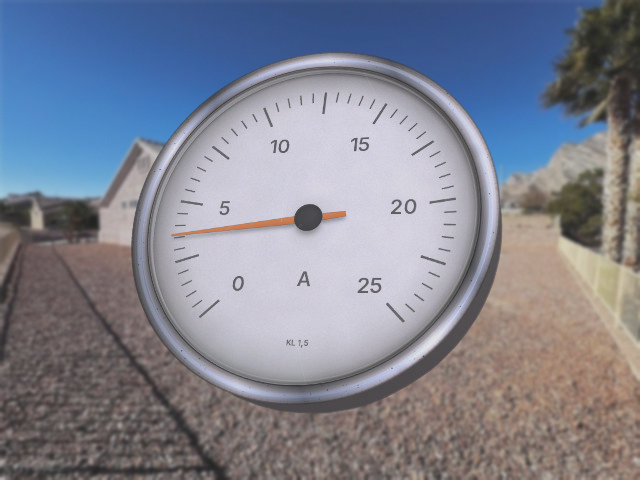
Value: **3.5** A
